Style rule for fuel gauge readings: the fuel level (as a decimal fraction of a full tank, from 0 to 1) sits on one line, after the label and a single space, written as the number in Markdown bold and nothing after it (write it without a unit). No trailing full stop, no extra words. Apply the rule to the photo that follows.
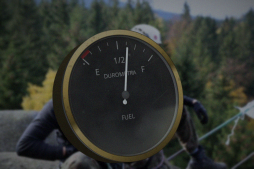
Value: **0.625**
